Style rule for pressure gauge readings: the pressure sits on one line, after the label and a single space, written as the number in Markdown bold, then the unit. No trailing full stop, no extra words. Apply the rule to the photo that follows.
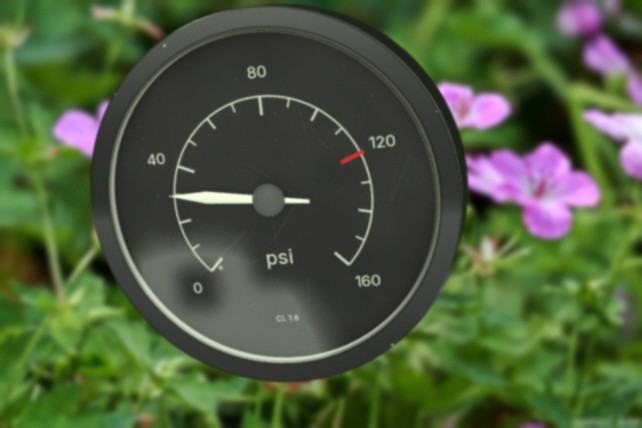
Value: **30** psi
